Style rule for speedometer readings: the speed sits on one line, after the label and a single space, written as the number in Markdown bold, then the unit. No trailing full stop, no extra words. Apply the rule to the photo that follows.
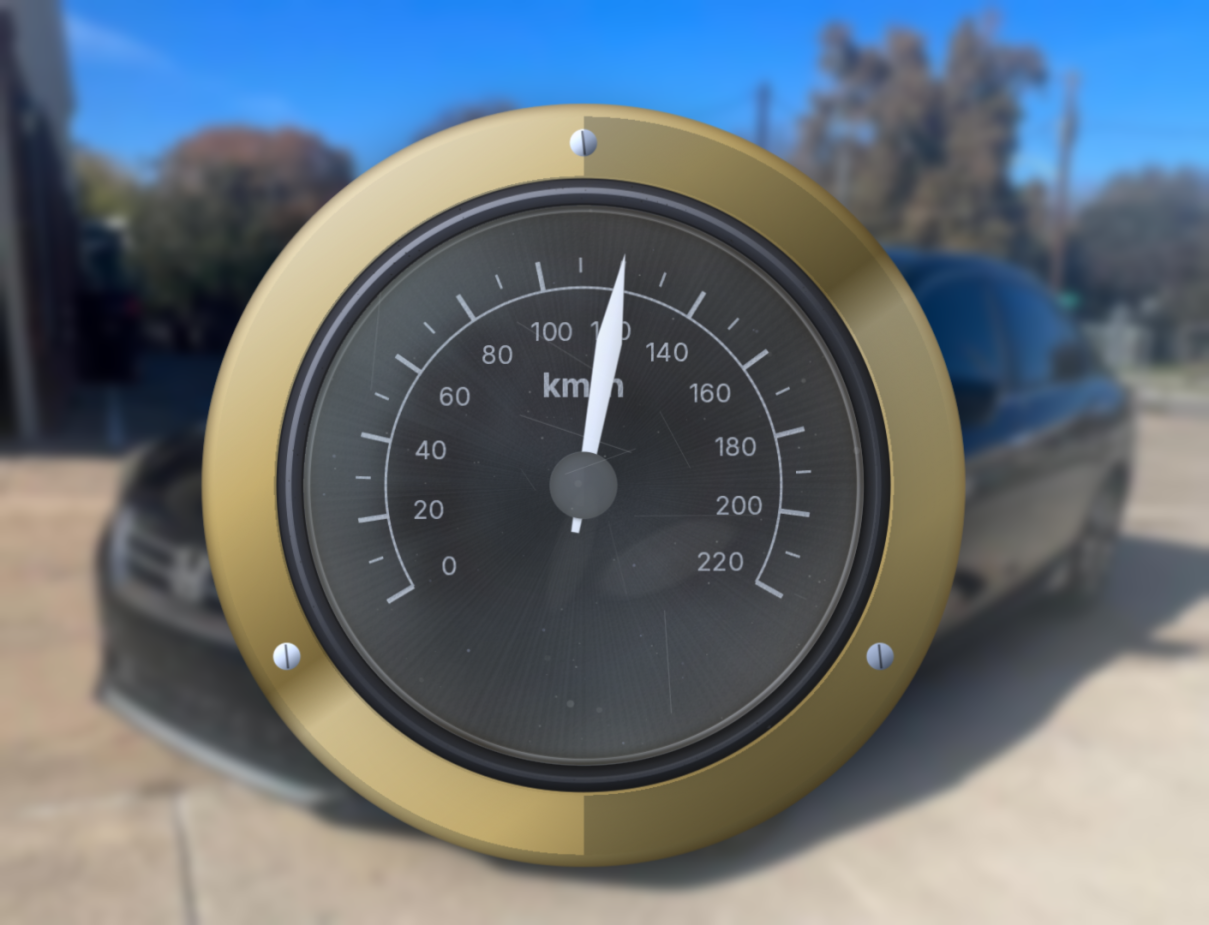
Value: **120** km/h
